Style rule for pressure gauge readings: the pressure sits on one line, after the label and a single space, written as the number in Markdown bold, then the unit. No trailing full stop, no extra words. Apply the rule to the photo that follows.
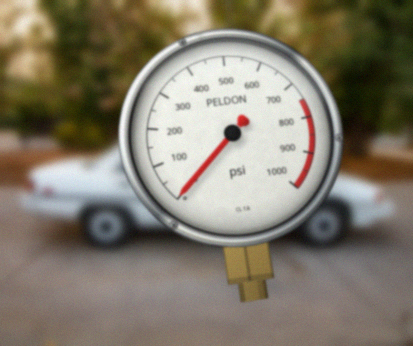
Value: **0** psi
